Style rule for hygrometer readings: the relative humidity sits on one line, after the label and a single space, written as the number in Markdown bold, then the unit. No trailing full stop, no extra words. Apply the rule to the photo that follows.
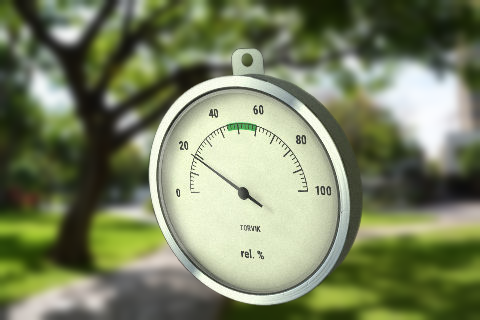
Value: **20** %
